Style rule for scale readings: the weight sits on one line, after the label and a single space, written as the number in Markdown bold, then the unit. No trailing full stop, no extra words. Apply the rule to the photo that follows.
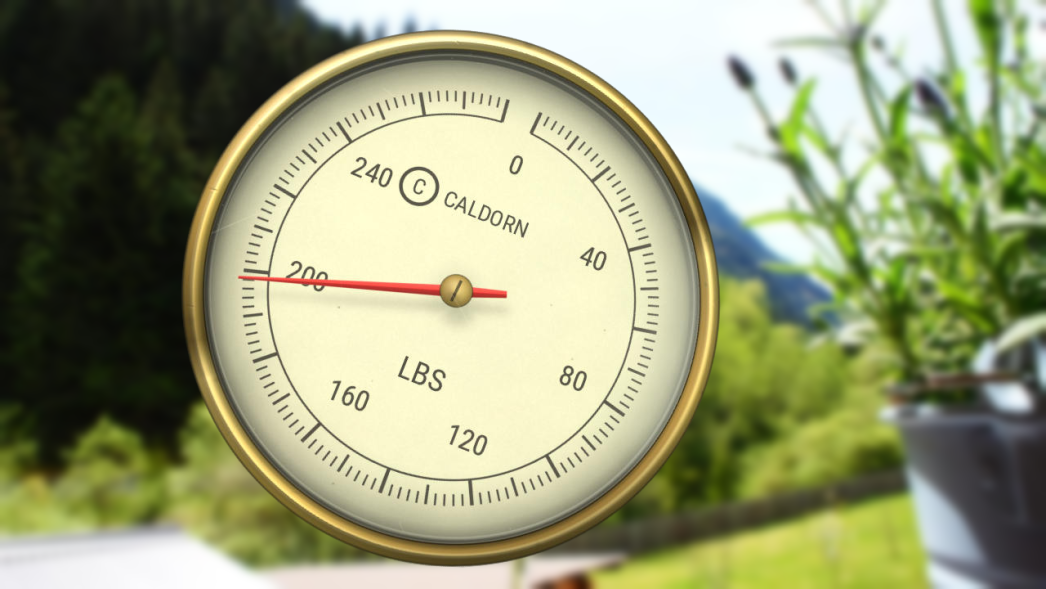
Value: **198** lb
